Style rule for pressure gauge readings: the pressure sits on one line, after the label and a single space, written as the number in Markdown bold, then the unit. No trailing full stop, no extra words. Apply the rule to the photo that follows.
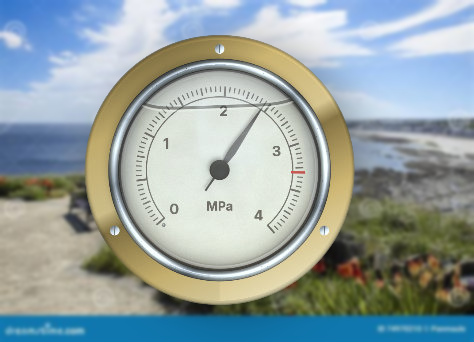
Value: **2.45** MPa
